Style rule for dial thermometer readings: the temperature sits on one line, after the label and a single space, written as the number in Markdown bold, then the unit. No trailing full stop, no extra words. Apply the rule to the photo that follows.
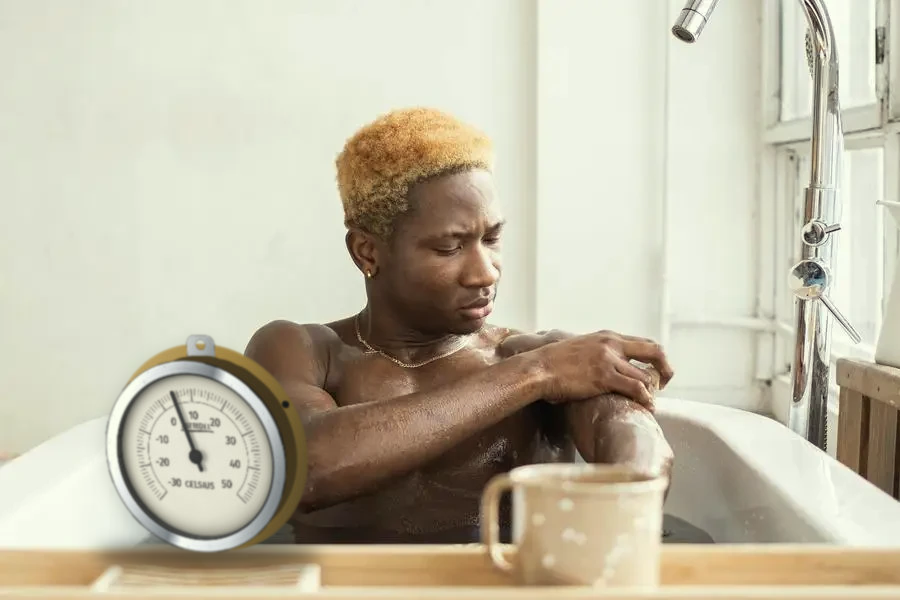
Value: **5** °C
